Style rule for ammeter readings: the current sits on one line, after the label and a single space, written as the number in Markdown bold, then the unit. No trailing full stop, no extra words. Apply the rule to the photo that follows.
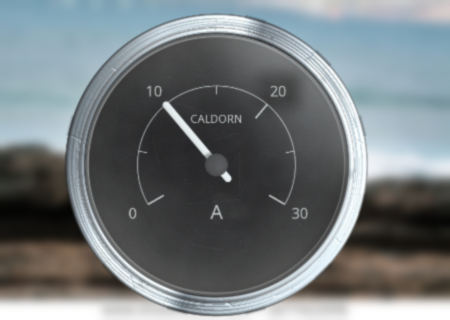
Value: **10** A
